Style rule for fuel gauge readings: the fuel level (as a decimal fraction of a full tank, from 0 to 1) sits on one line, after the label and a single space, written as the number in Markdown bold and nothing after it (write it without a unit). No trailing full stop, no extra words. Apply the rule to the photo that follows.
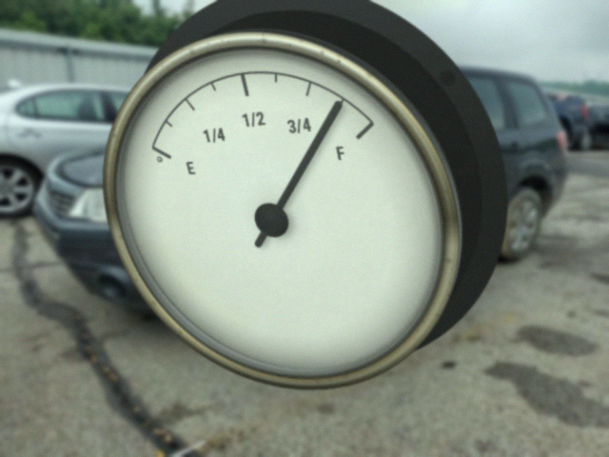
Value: **0.875**
